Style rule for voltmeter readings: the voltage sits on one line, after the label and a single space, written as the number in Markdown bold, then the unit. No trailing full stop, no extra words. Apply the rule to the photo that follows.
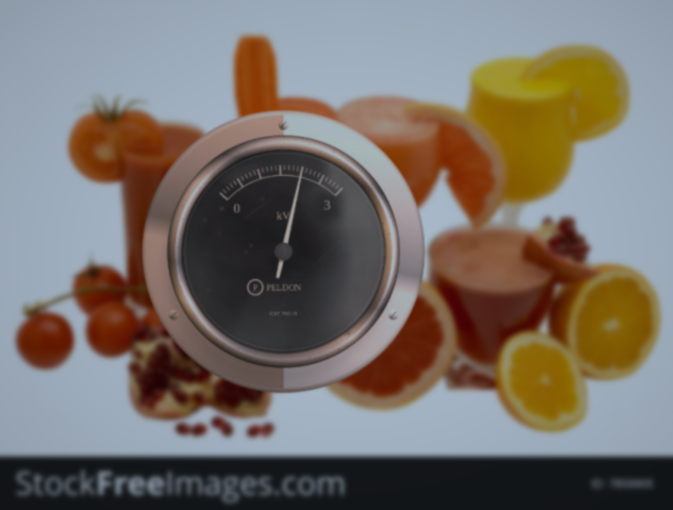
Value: **2** kV
